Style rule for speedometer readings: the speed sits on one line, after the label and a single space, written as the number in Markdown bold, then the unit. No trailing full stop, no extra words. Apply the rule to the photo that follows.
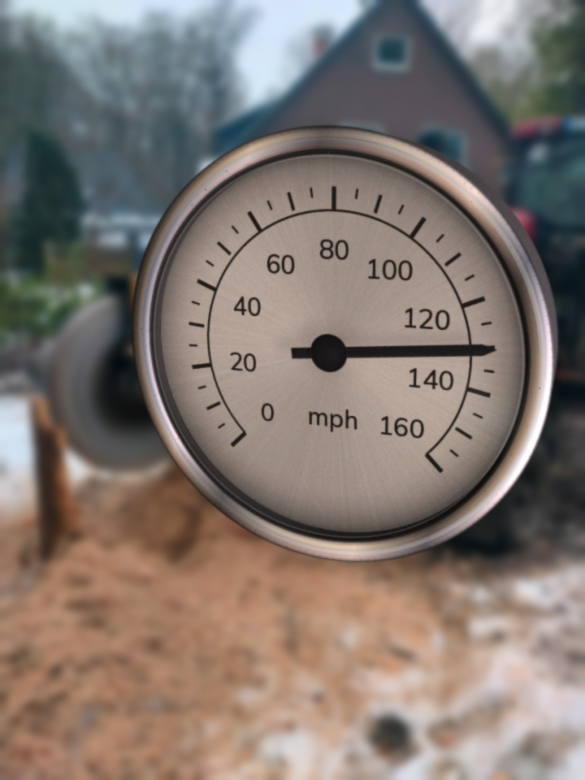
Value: **130** mph
